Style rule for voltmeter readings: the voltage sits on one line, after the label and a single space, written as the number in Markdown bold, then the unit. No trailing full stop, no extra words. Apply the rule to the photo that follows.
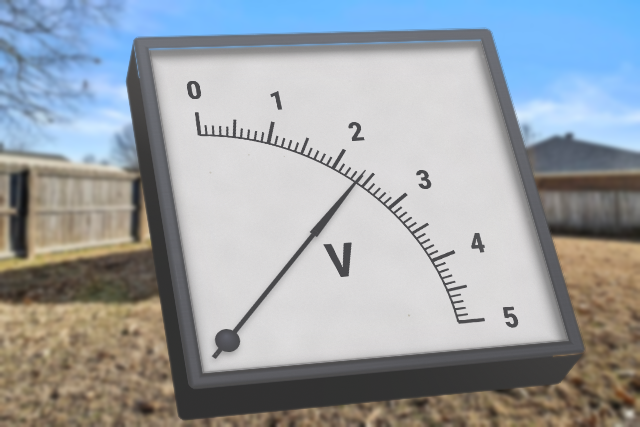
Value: **2.4** V
